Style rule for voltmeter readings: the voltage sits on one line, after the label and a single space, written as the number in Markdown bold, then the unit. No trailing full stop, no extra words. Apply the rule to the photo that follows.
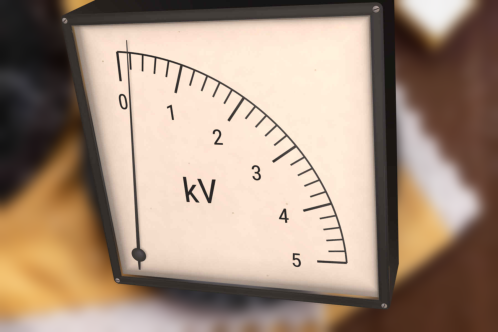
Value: **0.2** kV
